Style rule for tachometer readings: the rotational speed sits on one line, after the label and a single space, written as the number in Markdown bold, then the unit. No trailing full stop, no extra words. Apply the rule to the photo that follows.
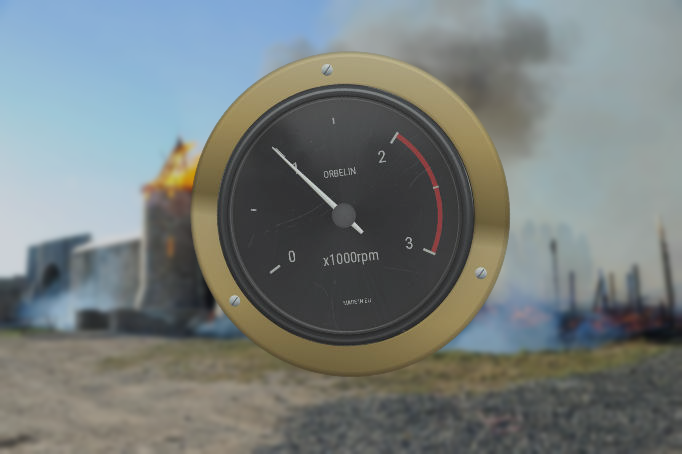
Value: **1000** rpm
